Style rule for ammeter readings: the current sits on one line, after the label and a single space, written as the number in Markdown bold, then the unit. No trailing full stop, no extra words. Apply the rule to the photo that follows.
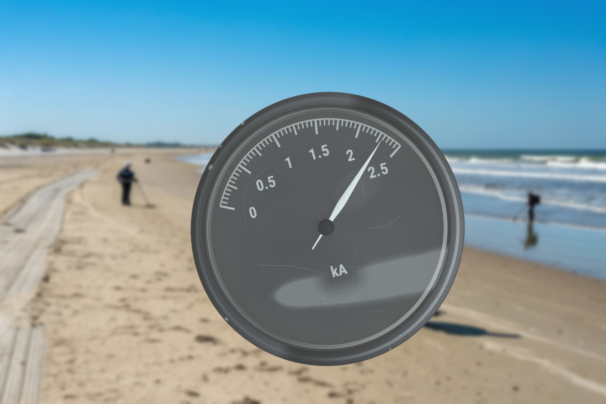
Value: **2.3** kA
